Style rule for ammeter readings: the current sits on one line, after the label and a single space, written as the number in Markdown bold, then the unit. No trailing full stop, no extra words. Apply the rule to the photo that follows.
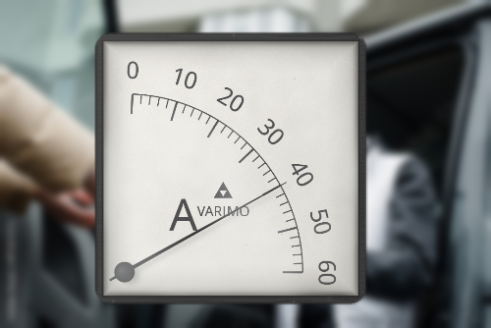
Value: **40** A
